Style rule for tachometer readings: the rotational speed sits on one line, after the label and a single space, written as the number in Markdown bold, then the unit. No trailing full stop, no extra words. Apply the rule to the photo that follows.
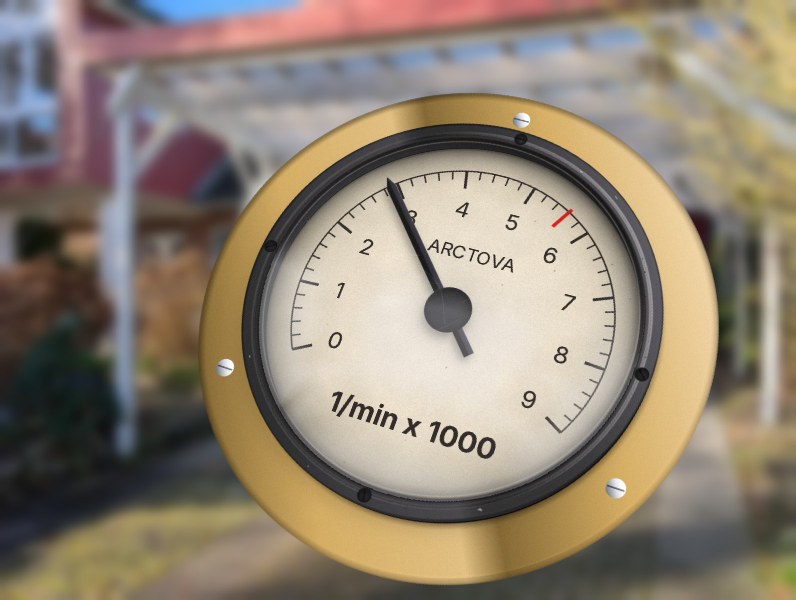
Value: **2900** rpm
